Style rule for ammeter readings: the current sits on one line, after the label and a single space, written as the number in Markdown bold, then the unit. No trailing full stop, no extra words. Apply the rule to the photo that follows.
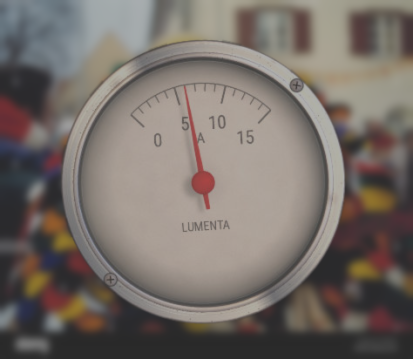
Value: **6** A
